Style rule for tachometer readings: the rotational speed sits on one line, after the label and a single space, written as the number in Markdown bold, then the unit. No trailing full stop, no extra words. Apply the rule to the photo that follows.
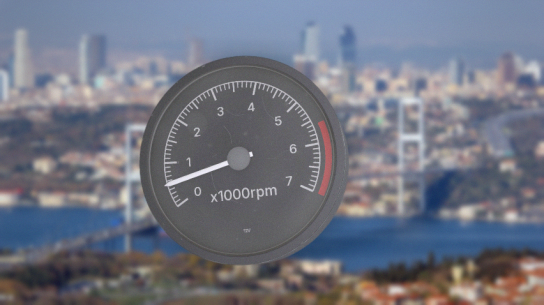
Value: **500** rpm
